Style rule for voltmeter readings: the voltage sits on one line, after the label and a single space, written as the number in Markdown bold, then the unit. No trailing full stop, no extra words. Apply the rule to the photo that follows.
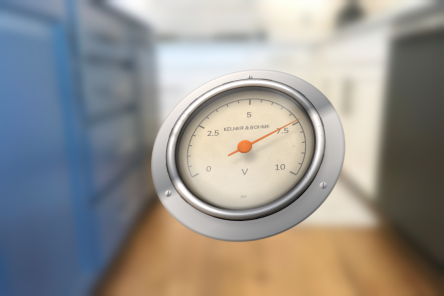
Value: **7.5** V
